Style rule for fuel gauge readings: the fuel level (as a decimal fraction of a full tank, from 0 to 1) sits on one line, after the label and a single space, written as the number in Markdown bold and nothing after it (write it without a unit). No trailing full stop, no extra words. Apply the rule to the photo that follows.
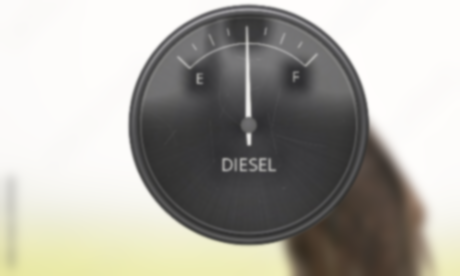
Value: **0.5**
